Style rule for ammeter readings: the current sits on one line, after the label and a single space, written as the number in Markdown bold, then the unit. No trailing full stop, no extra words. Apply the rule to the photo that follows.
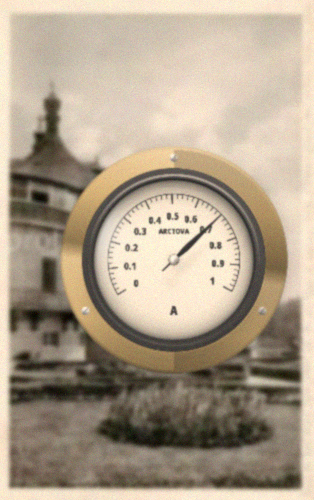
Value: **0.7** A
